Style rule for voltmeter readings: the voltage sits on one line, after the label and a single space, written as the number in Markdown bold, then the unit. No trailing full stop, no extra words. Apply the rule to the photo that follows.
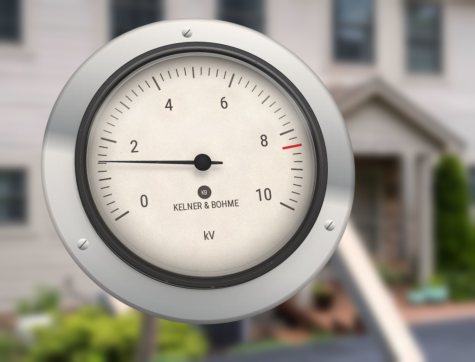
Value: **1.4** kV
